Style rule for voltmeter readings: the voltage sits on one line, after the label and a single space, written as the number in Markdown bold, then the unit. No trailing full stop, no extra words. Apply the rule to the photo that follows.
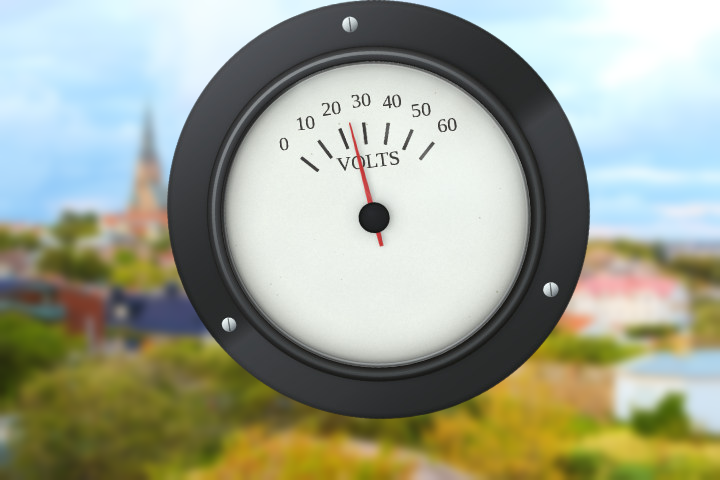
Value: **25** V
